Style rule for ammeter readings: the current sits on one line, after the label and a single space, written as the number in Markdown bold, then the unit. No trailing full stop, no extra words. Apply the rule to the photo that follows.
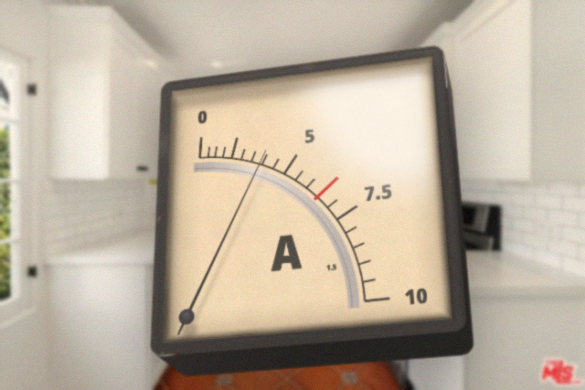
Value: **4** A
